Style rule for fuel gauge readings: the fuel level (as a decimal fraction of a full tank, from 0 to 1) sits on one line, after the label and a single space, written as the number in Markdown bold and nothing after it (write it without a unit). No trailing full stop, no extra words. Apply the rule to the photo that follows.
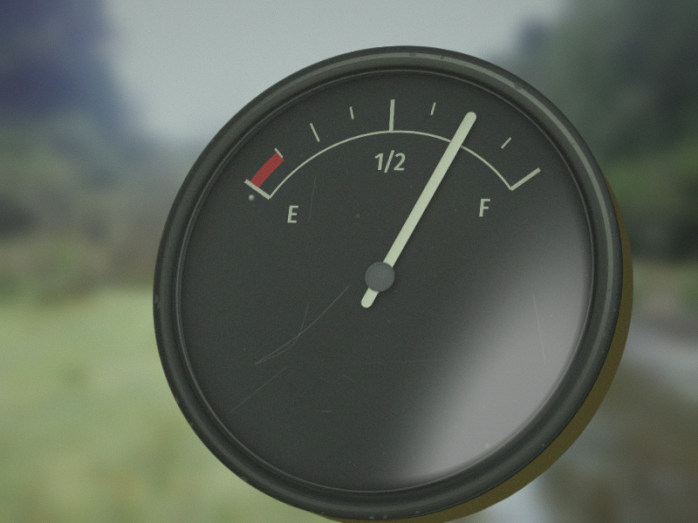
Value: **0.75**
